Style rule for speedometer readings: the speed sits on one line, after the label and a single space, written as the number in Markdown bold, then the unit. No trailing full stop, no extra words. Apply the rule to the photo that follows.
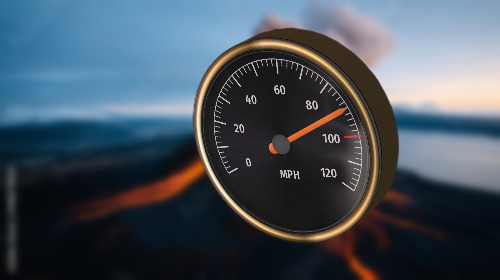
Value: **90** mph
